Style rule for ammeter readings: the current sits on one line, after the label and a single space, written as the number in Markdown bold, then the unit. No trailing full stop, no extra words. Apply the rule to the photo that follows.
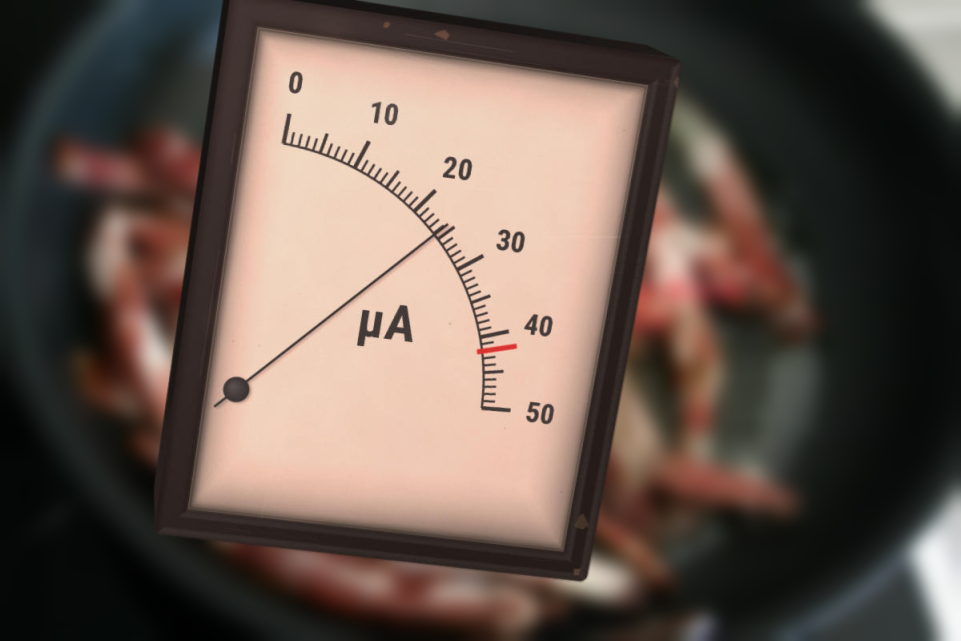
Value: **24** µA
